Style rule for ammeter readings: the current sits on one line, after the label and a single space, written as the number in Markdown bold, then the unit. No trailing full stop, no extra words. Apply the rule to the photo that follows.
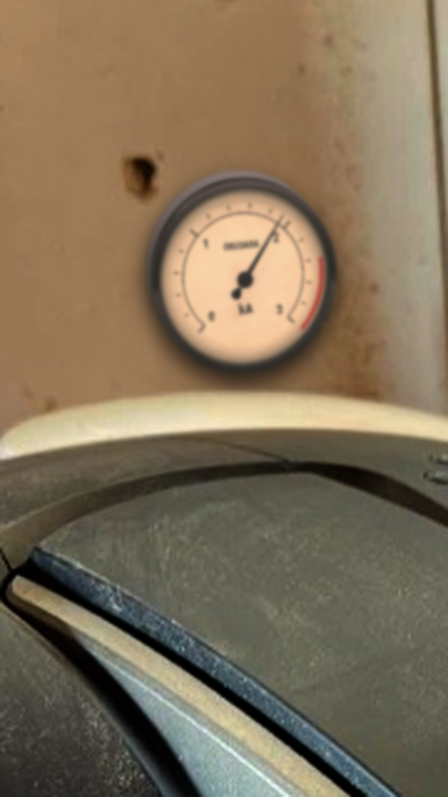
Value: **1.9** kA
